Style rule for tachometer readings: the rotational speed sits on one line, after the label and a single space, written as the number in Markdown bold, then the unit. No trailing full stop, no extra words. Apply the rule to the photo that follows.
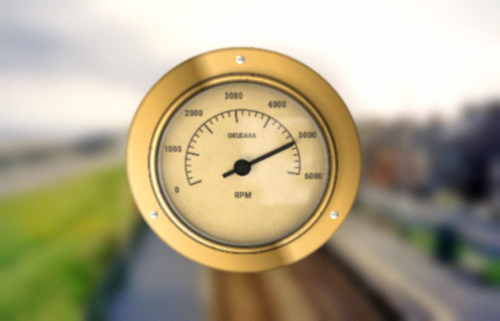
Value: **5000** rpm
